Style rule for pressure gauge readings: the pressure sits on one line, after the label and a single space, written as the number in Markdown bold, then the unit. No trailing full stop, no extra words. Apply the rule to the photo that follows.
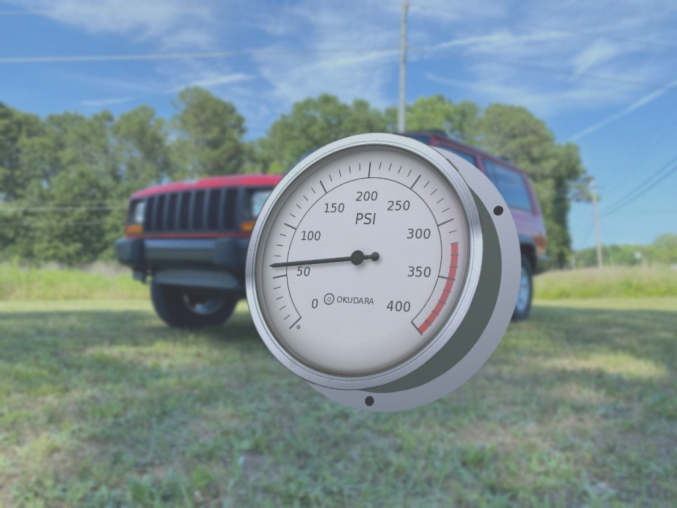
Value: **60** psi
